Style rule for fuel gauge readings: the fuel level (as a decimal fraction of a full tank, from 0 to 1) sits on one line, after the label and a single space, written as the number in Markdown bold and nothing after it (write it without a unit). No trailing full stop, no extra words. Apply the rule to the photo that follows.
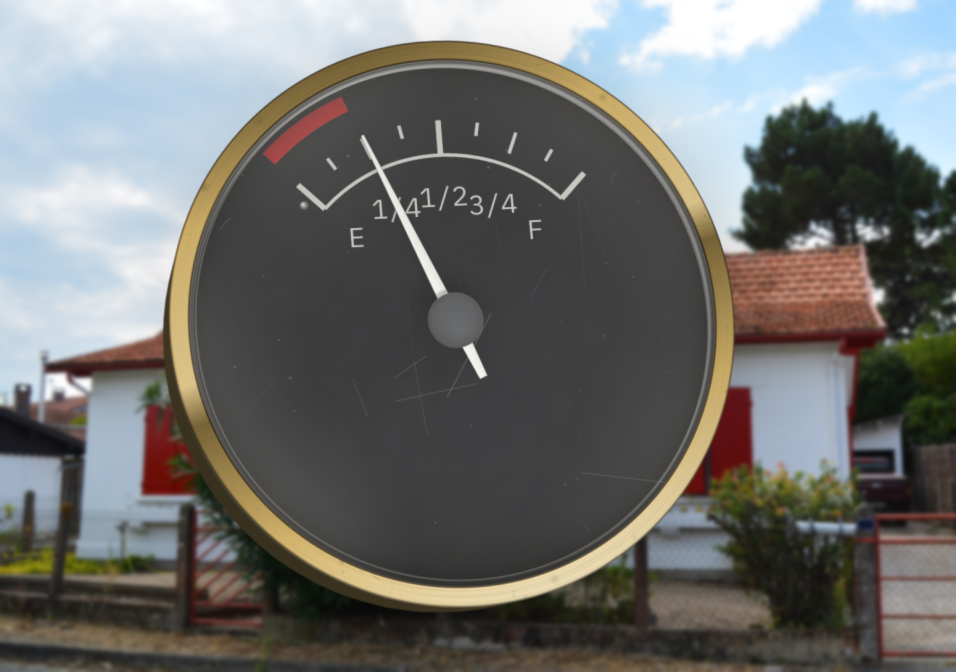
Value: **0.25**
